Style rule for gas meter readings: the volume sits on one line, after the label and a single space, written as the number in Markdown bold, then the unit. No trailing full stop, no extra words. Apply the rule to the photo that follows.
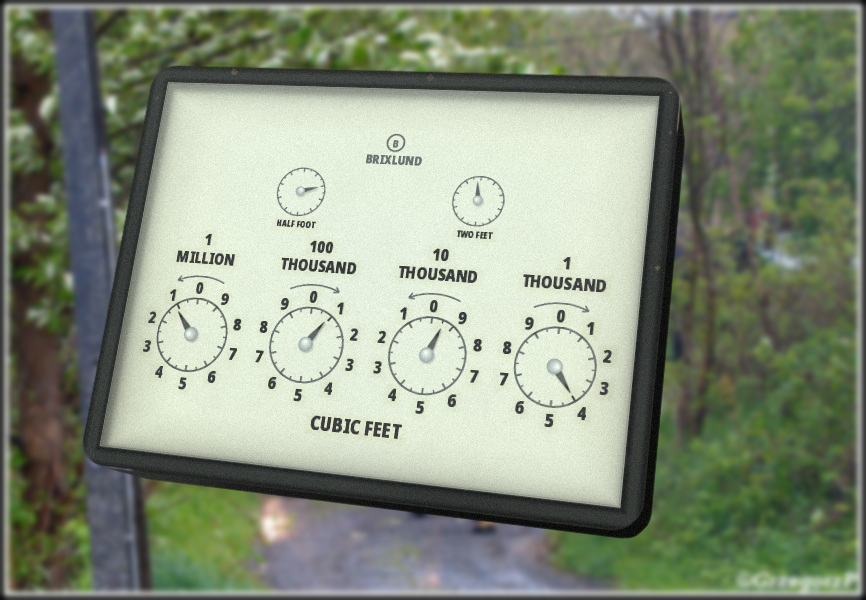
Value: **109400** ft³
